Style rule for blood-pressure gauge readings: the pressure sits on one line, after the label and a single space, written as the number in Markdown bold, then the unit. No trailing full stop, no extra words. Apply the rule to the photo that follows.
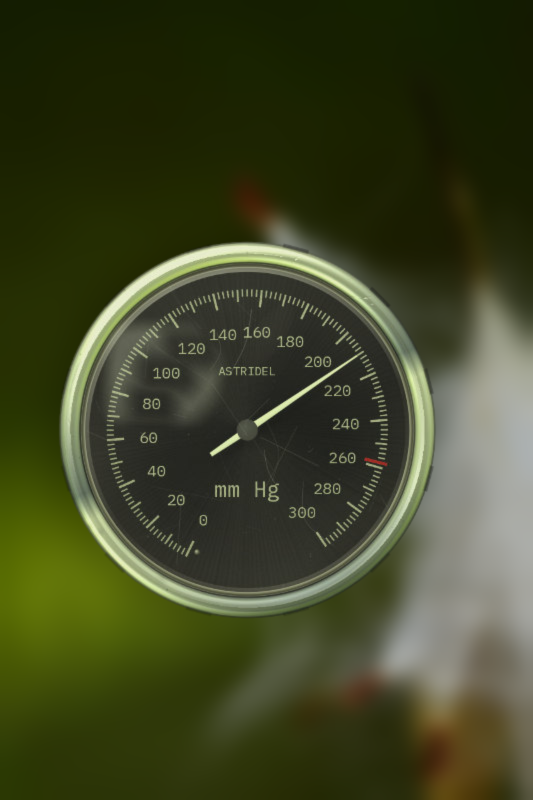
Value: **210** mmHg
